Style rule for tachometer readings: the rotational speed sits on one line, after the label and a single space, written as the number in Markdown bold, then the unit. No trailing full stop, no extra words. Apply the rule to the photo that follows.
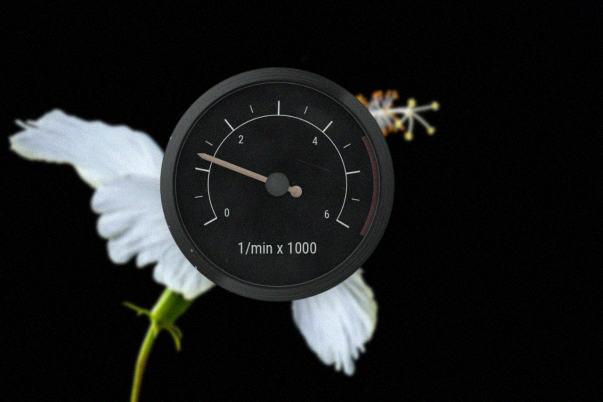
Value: **1250** rpm
